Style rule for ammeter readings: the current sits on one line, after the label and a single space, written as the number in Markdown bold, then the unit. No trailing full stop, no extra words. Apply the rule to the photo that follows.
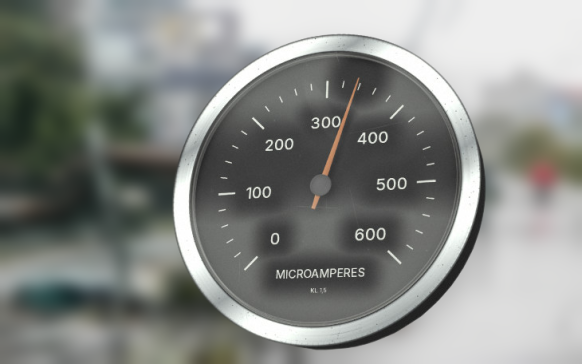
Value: **340** µA
